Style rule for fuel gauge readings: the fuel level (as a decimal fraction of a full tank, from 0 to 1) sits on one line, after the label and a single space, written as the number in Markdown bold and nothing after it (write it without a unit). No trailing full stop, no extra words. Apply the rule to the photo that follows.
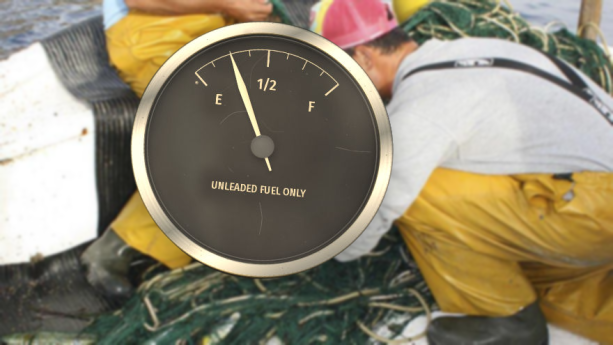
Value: **0.25**
